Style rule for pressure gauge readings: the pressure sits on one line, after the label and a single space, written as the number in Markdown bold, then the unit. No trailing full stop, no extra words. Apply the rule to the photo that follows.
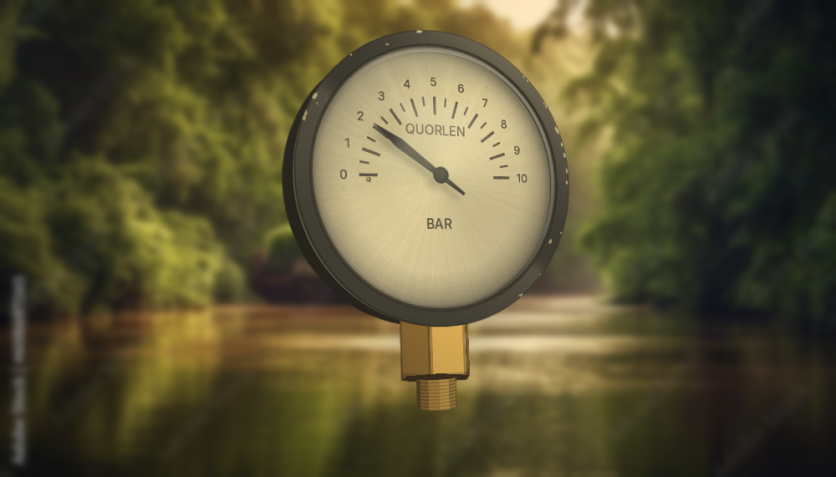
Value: **2** bar
